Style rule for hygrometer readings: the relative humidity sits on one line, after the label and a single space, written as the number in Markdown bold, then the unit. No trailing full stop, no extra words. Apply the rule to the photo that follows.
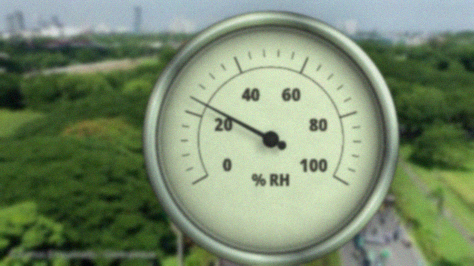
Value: **24** %
